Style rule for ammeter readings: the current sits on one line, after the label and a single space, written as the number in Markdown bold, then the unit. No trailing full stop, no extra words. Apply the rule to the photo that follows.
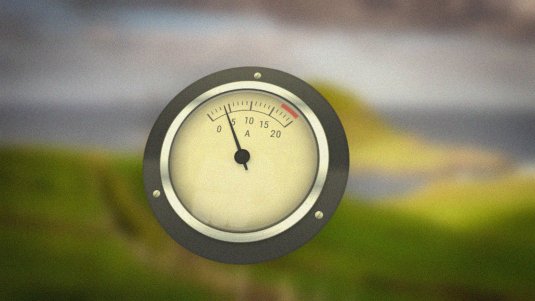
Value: **4** A
